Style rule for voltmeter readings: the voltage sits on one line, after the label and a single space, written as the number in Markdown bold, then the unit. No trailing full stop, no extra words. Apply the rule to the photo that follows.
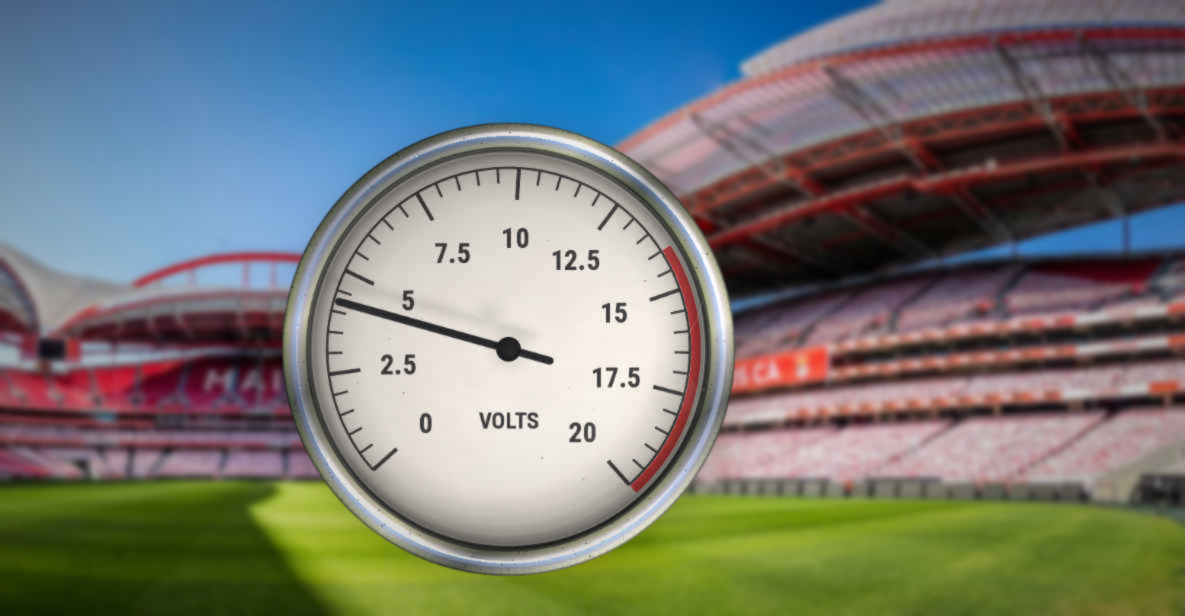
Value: **4.25** V
